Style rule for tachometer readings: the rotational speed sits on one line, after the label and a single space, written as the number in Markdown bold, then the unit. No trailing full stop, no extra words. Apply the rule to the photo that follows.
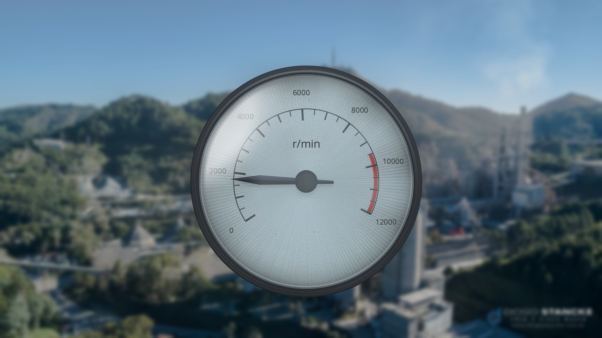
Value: **1750** rpm
